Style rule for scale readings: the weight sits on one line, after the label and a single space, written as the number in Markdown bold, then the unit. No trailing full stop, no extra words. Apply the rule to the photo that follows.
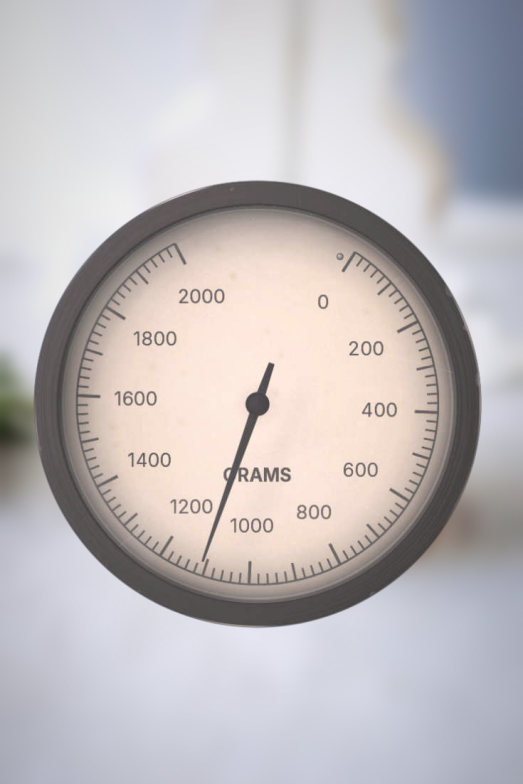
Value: **1110** g
